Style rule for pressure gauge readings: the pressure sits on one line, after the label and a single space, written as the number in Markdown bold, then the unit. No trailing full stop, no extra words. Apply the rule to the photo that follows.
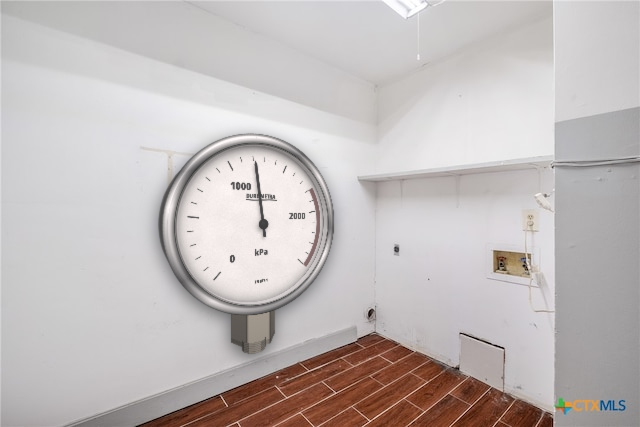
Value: **1200** kPa
